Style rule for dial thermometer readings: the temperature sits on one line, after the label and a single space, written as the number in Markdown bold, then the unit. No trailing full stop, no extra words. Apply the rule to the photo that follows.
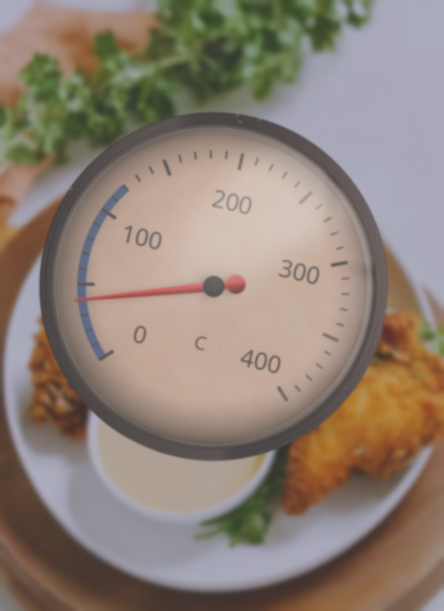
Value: **40** °C
